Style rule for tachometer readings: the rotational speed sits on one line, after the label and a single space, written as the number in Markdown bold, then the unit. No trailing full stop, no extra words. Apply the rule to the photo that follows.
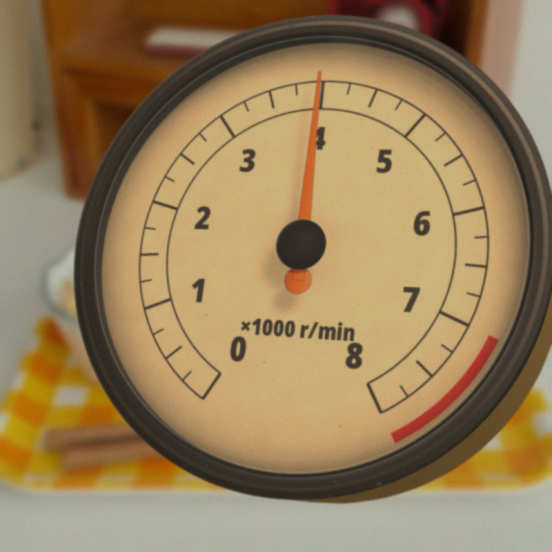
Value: **4000** rpm
